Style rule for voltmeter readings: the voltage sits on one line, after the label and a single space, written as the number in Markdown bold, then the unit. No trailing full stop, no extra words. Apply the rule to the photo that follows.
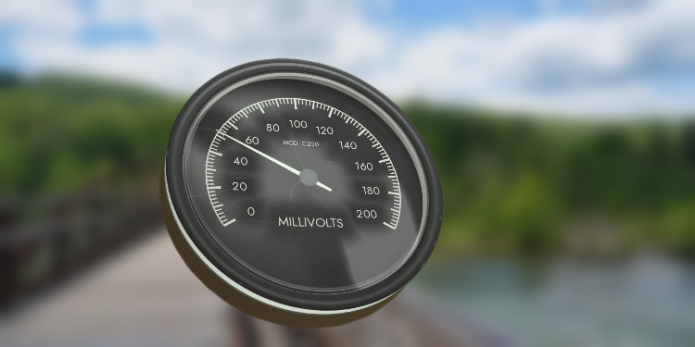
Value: **50** mV
